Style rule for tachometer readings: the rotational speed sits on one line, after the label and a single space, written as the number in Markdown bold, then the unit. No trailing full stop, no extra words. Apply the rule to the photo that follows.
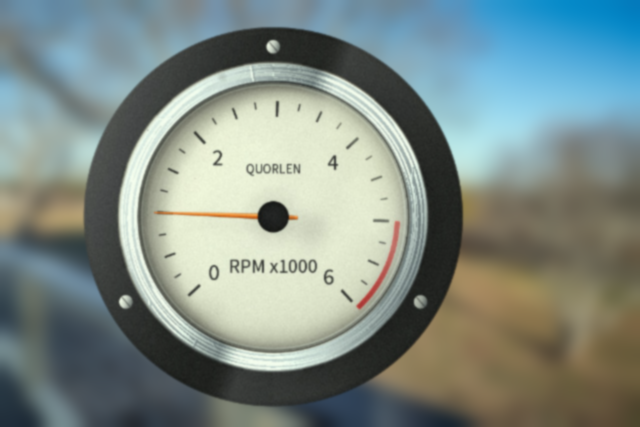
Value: **1000** rpm
